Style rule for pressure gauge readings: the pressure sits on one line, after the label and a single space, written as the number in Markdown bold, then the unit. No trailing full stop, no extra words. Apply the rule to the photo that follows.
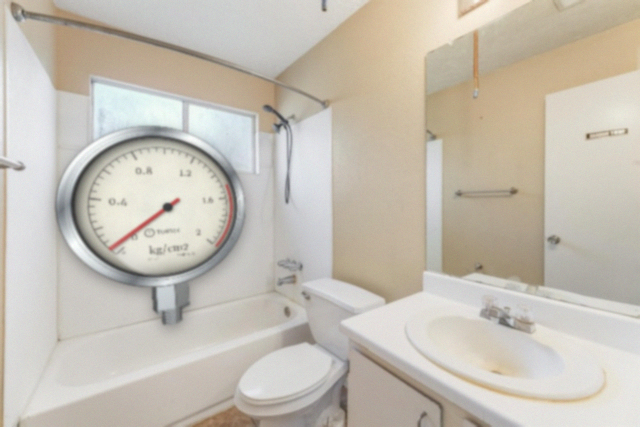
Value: **0.05** kg/cm²
